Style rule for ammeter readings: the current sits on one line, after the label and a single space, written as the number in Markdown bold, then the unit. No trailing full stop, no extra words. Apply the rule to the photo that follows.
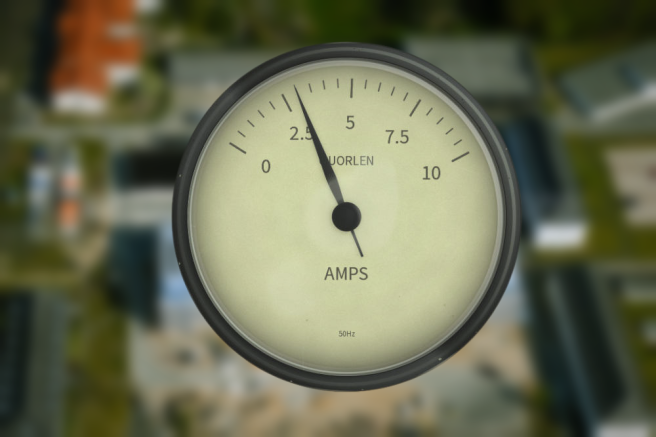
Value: **3** A
